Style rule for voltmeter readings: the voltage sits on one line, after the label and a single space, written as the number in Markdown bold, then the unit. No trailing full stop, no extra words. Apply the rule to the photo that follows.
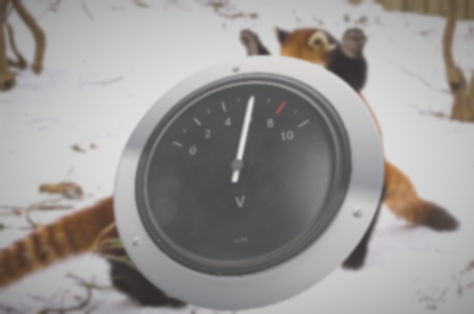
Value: **6** V
